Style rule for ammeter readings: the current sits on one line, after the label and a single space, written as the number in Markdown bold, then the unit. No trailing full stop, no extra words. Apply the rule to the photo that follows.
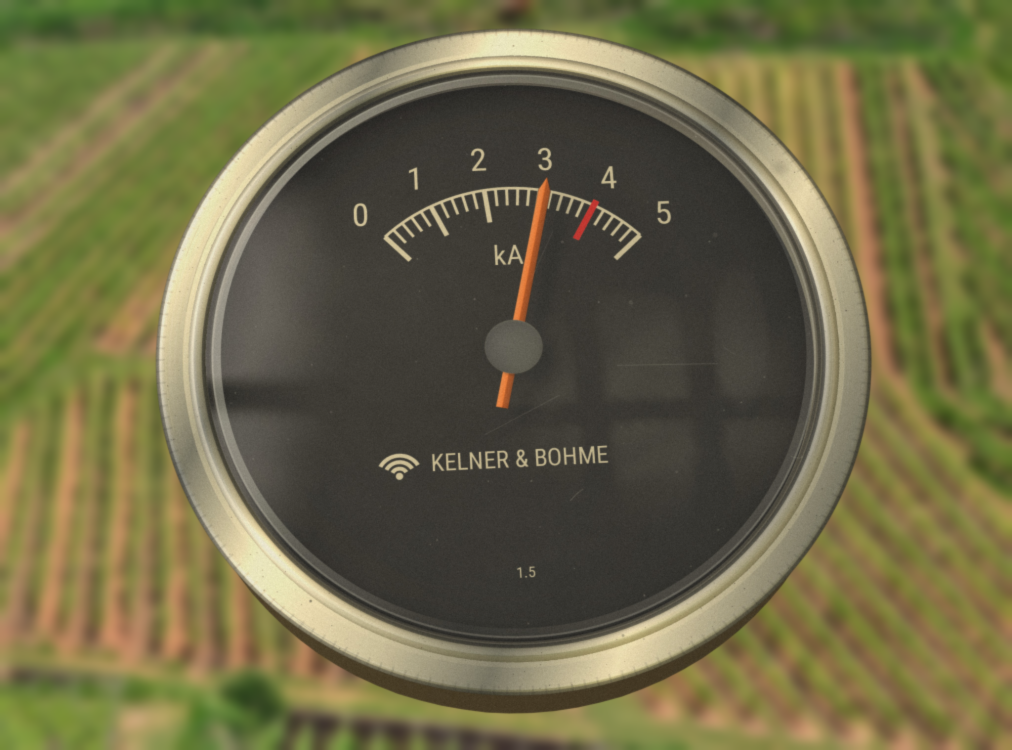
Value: **3.1** kA
